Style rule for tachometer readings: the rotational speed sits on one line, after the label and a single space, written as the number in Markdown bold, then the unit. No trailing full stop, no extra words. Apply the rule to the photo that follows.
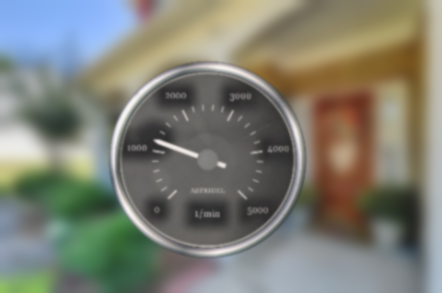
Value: **1200** rpm
